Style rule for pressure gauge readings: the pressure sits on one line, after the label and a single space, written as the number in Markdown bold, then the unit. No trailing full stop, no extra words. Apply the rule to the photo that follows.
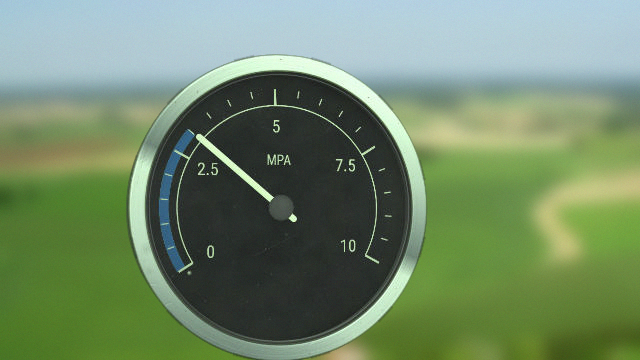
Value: **3** MPa
